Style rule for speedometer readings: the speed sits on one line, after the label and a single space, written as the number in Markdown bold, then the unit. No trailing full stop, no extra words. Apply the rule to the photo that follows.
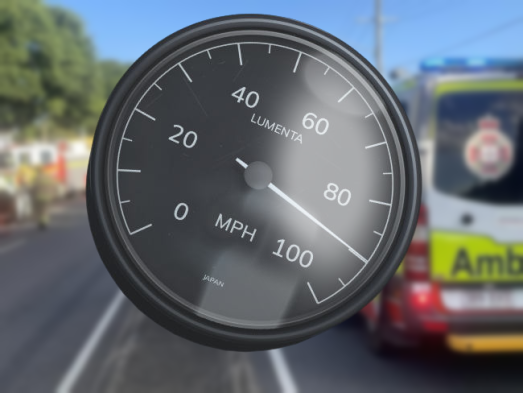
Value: **90** mph
